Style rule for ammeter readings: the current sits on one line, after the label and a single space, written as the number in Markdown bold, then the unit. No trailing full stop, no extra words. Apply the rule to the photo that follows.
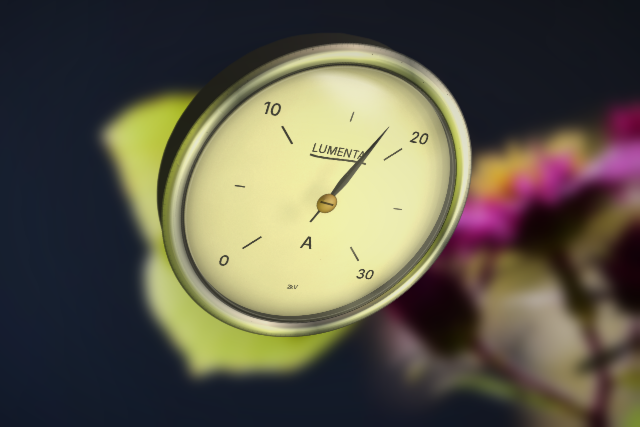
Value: **17.5** A
